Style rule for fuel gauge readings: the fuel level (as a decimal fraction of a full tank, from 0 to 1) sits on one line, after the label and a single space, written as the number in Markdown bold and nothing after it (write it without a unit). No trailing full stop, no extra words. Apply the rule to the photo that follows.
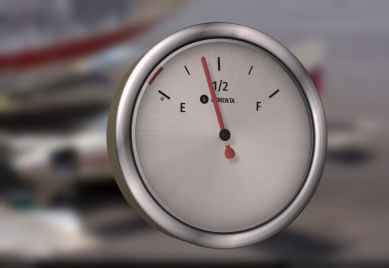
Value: **0.375**
